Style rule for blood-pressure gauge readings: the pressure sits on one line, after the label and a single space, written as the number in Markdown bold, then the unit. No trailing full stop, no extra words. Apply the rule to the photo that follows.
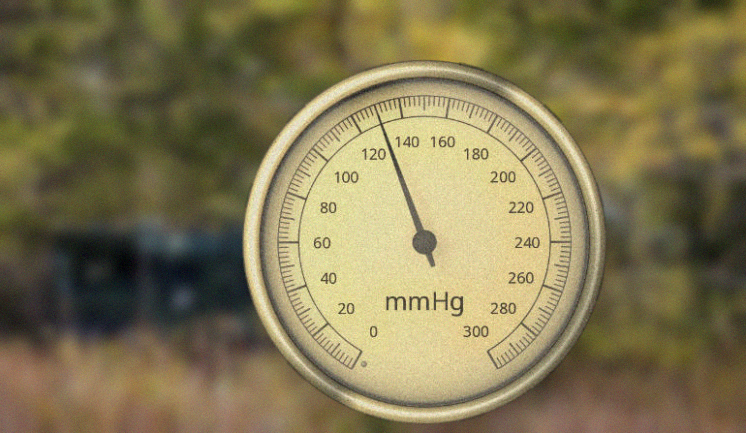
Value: **130** mmHg
